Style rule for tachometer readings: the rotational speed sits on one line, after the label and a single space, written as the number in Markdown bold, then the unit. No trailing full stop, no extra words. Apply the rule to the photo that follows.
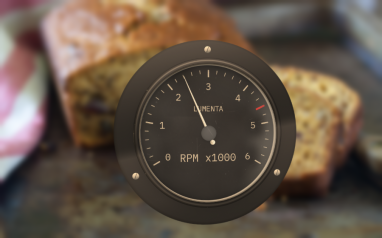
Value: **2400** rpm
